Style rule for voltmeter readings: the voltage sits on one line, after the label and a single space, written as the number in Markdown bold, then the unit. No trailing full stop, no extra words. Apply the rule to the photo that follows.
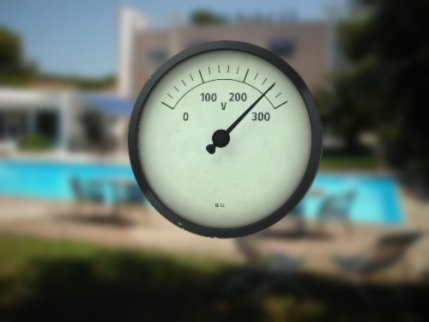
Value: **260** V
